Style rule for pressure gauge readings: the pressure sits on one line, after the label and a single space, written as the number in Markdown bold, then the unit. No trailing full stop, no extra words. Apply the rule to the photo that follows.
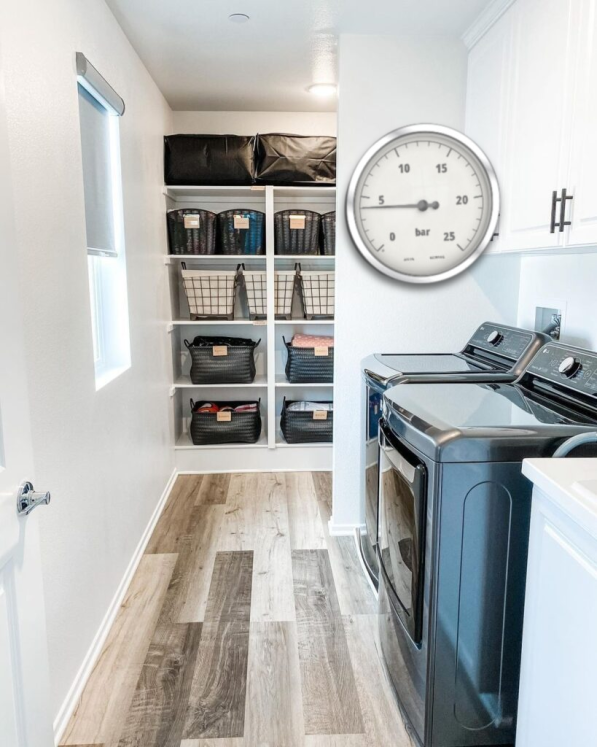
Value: **4** bar
